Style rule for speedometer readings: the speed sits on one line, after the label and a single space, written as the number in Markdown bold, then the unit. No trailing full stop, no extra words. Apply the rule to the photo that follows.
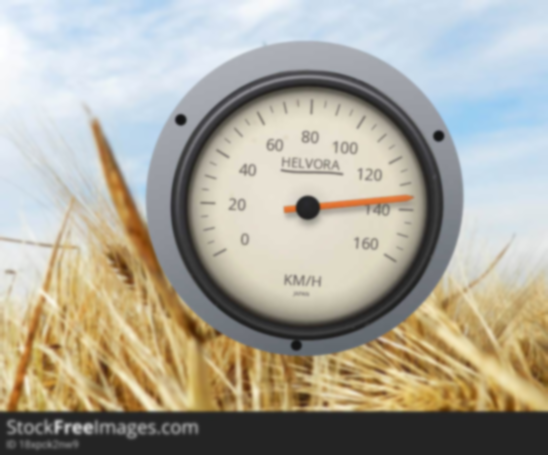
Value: **135** km/h
